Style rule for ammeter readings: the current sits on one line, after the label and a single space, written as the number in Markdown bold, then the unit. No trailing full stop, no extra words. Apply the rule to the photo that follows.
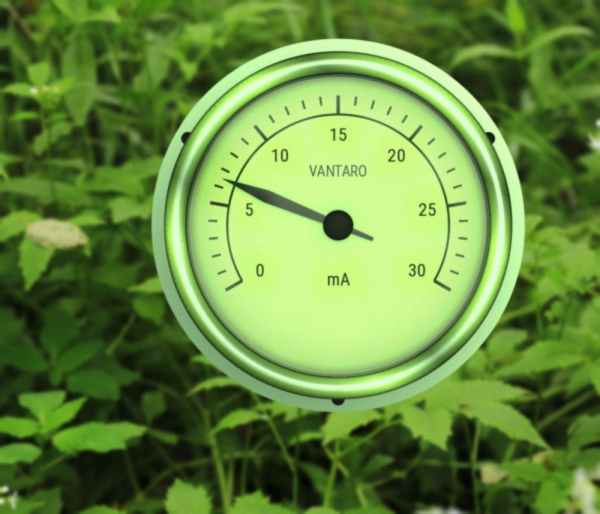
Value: **6.5** mA
